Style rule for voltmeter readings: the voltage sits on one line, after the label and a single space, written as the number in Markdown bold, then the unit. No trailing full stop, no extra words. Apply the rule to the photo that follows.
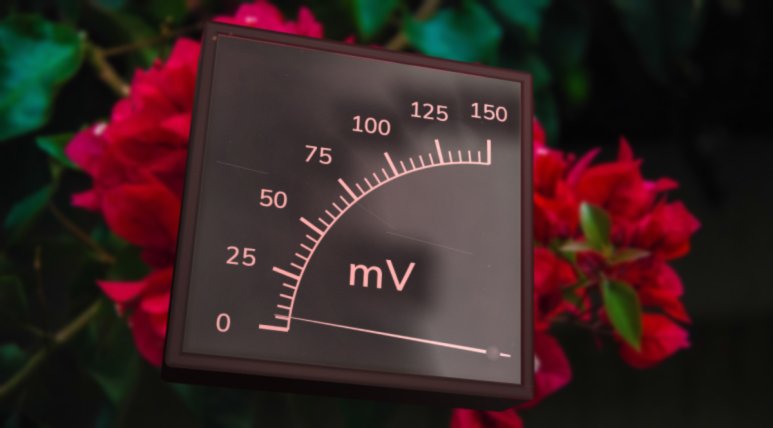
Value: **5** mV
